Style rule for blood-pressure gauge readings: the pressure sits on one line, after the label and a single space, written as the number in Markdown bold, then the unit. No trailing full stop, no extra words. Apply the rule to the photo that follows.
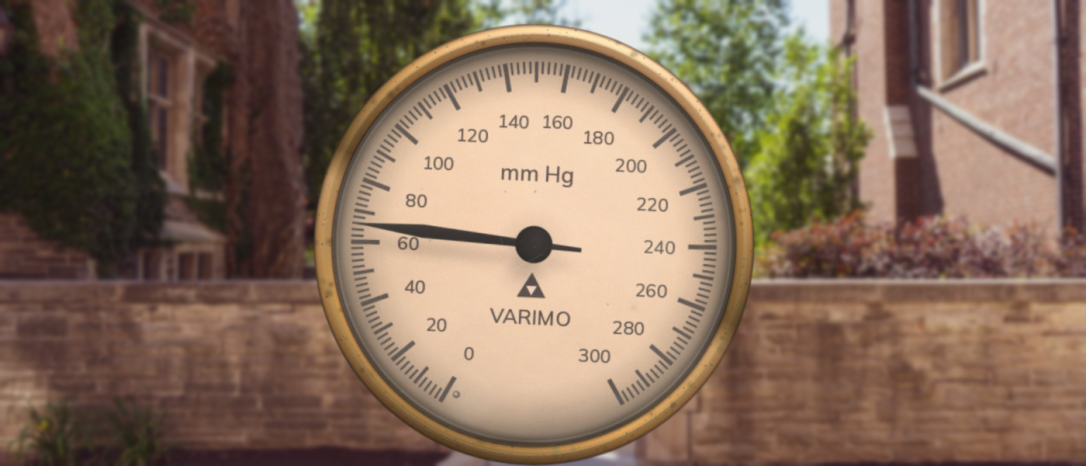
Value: **66** mmHg
